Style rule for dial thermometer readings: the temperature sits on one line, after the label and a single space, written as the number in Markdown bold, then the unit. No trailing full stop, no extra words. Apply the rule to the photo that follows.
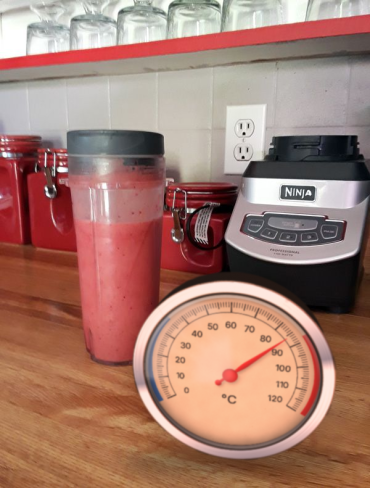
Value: **85** °C
